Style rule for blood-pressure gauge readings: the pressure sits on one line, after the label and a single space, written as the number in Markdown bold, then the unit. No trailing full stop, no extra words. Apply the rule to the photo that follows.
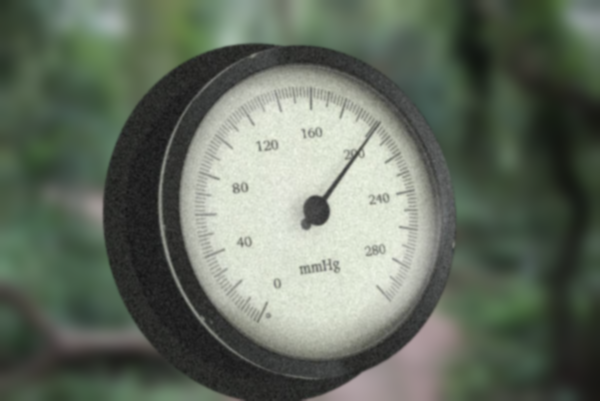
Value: **200** mmHg
